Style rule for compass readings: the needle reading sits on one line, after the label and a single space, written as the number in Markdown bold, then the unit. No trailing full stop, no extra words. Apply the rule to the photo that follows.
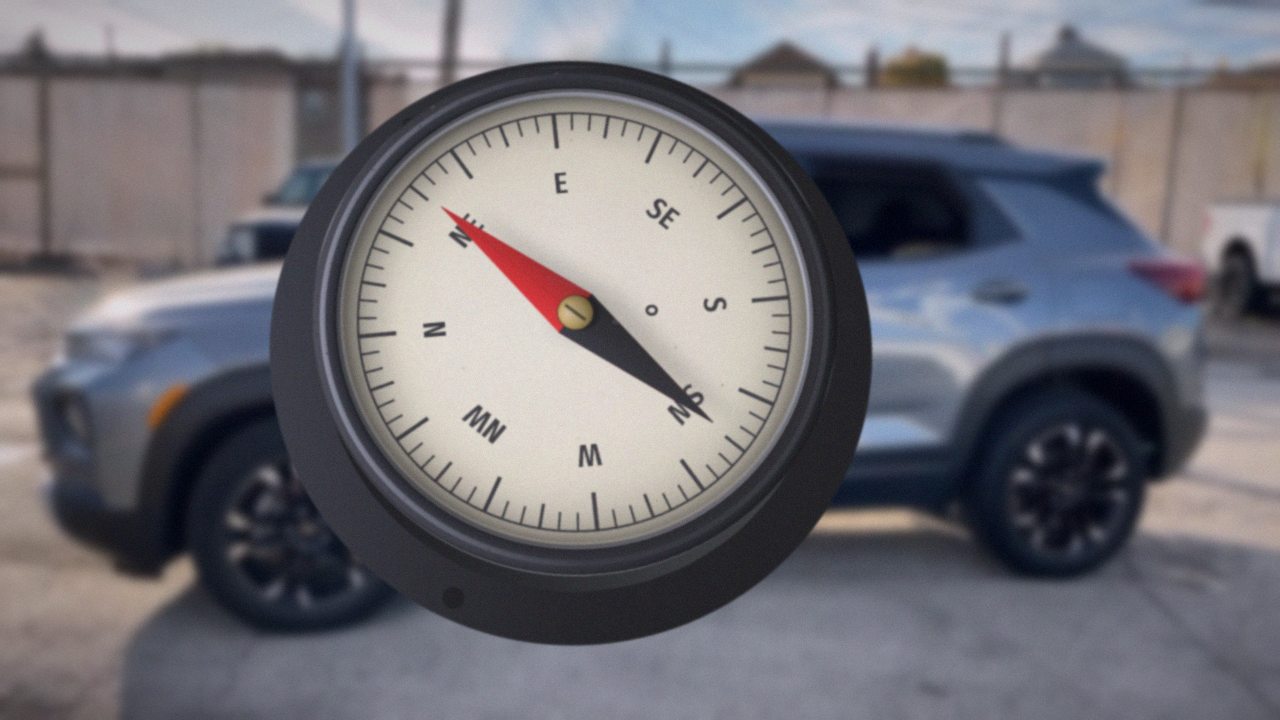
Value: **45** °
